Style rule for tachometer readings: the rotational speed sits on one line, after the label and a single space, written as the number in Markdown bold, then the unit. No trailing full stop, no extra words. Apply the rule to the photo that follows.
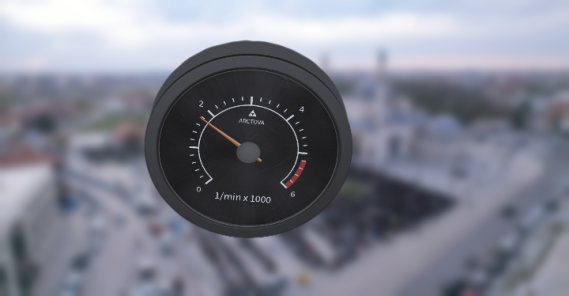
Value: **1800** rpm
